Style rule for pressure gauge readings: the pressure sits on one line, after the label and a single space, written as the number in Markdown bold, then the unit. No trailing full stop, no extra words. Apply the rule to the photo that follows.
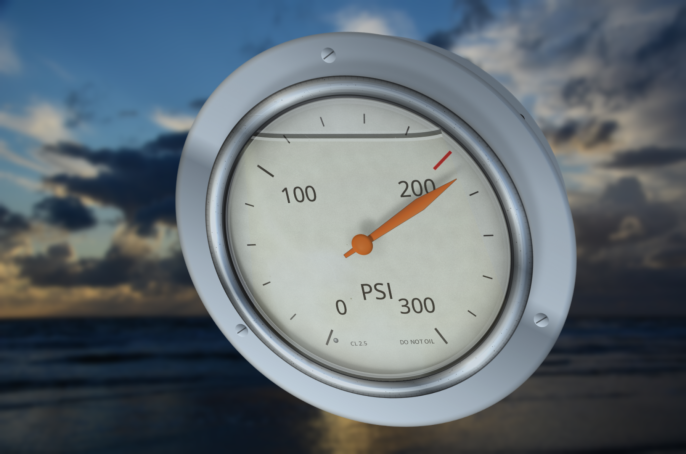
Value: **210** psi
